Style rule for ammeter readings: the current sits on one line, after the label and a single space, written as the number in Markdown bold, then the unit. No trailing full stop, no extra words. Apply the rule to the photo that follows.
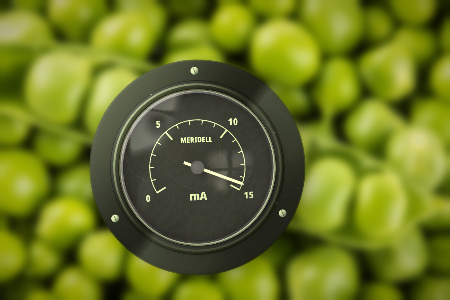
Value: **14.5** mA
